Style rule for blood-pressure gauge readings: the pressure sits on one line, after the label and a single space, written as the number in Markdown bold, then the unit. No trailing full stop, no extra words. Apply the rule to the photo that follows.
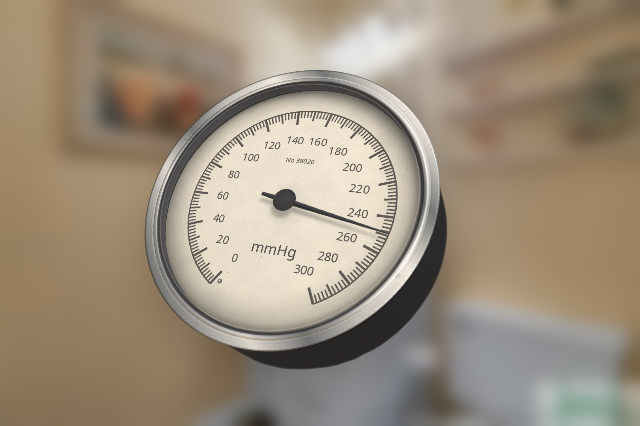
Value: **250** mmHg
